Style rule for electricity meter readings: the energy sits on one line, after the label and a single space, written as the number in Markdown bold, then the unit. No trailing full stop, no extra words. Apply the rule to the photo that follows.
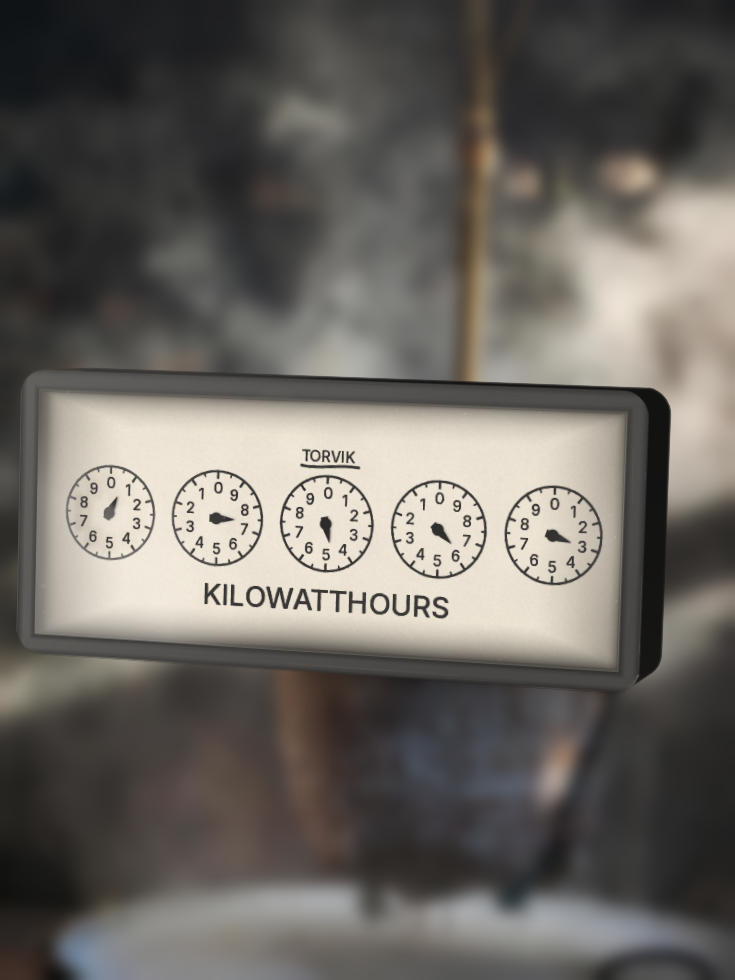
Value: **7463** kWh
